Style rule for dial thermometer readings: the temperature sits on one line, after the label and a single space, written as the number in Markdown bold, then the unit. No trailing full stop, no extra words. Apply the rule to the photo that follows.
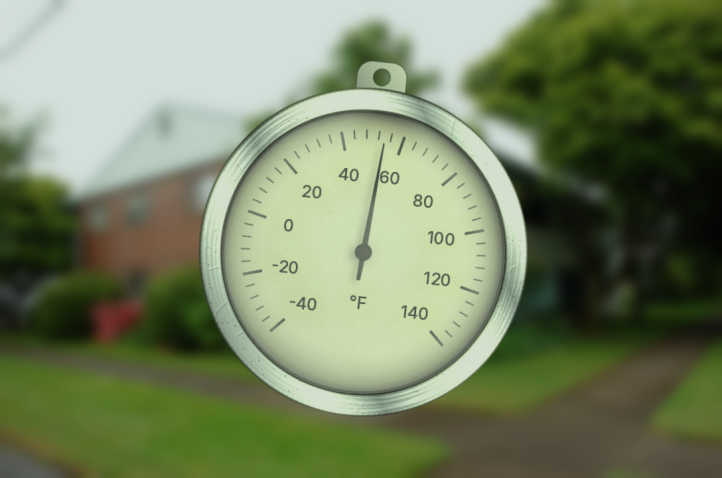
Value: **54** °F
